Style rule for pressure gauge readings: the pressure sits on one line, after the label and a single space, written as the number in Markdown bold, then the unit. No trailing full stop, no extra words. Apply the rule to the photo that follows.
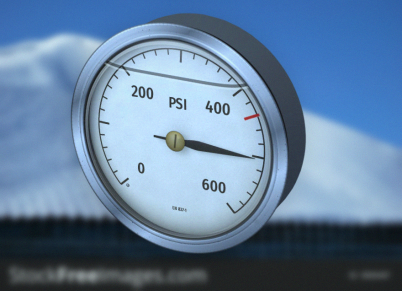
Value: **500** psi
